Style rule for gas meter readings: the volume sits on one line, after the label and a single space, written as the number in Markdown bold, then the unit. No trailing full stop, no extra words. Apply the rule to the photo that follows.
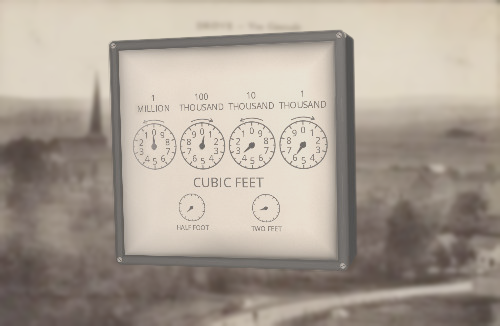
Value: **3600** ft³
